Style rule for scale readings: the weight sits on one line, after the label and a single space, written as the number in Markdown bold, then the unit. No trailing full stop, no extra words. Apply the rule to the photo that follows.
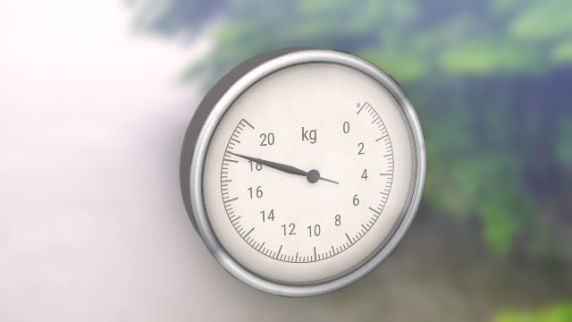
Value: **18.4** kg
